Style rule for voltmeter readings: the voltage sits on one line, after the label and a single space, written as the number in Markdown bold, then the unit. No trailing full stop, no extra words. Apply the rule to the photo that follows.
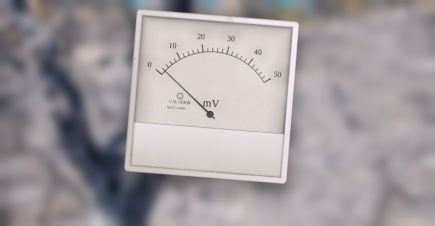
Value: **2** mV
